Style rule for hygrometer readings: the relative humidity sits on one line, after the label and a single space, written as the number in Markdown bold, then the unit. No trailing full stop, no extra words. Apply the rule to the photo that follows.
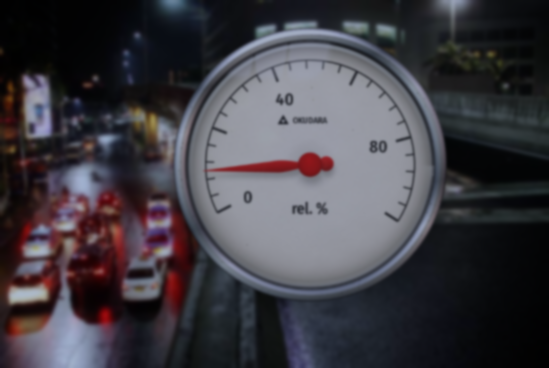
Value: **10** %
